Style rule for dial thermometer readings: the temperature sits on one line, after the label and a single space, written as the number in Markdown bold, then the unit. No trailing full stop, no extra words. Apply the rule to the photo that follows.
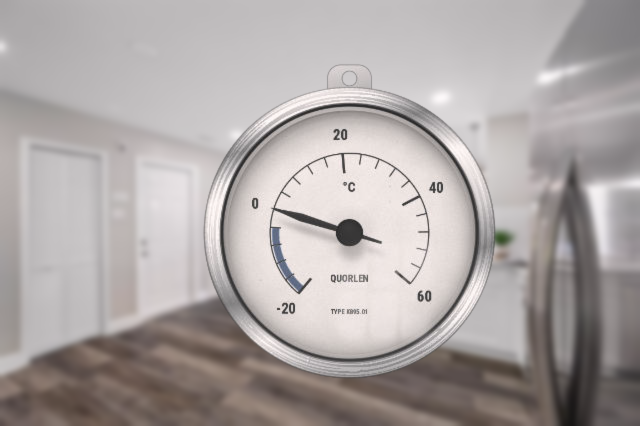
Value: **0** °C
